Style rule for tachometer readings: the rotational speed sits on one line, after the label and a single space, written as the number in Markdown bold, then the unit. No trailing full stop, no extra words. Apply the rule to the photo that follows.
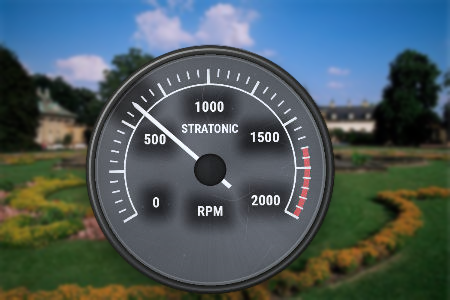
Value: **600** rpm
